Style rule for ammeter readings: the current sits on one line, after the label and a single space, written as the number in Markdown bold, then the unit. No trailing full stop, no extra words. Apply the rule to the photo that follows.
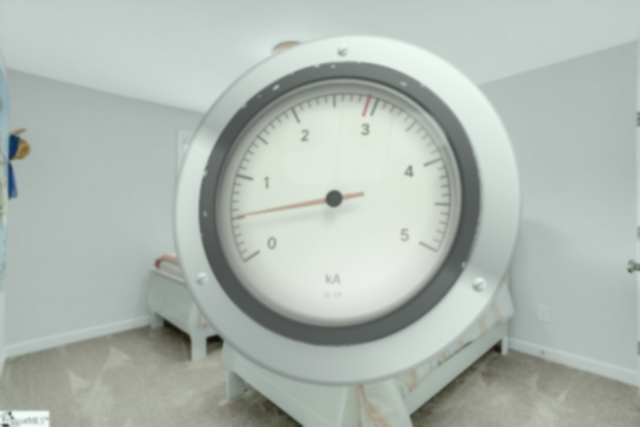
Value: **0.5** kA
